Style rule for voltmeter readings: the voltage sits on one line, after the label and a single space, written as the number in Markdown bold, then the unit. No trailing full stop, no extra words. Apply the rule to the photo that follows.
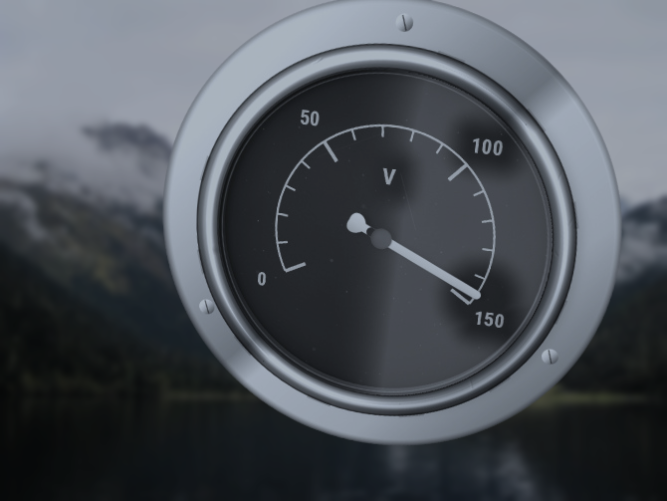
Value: **145** V
